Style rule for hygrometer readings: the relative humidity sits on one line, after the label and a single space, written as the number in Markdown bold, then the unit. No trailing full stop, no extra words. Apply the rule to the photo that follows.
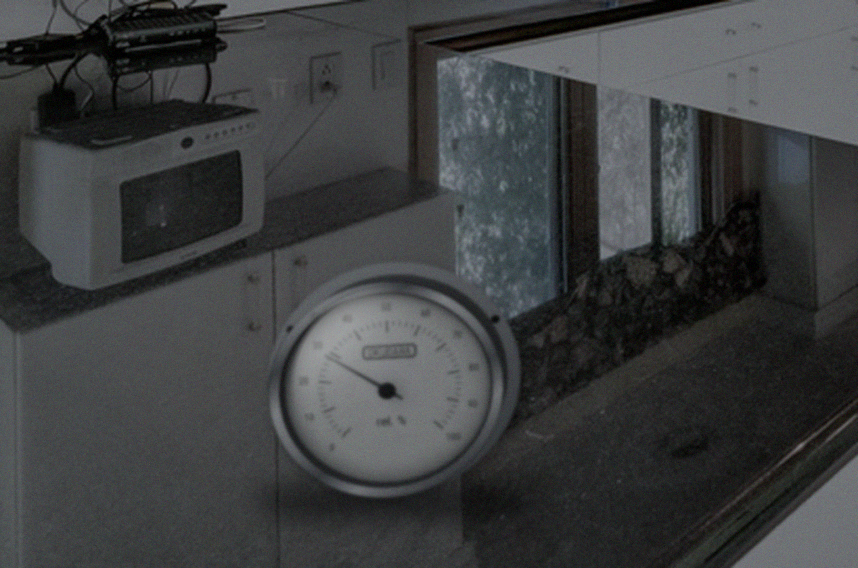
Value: **30** %
